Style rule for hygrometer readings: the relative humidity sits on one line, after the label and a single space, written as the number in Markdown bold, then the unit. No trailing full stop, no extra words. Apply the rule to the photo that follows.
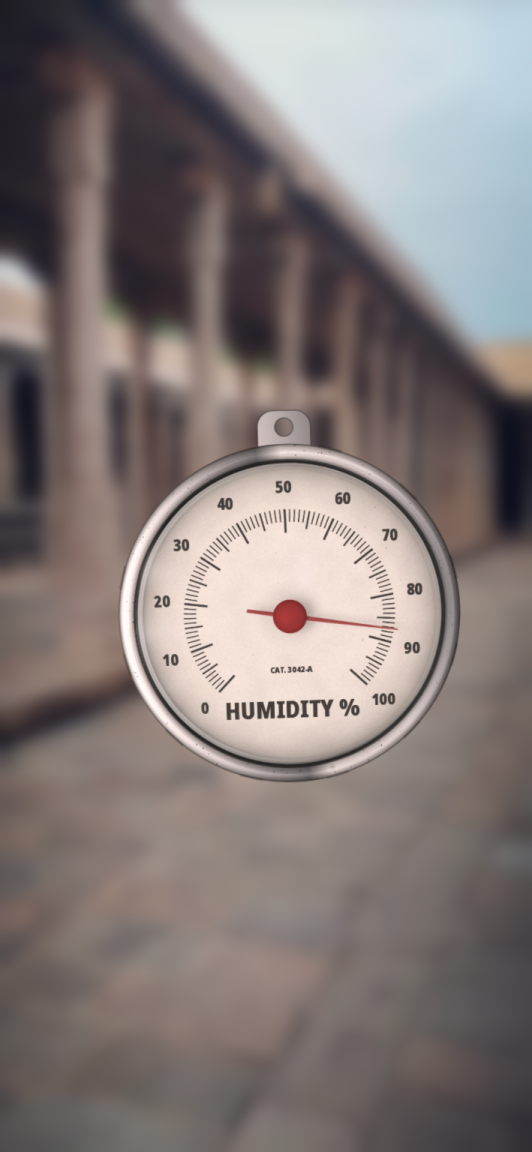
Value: **87** %
